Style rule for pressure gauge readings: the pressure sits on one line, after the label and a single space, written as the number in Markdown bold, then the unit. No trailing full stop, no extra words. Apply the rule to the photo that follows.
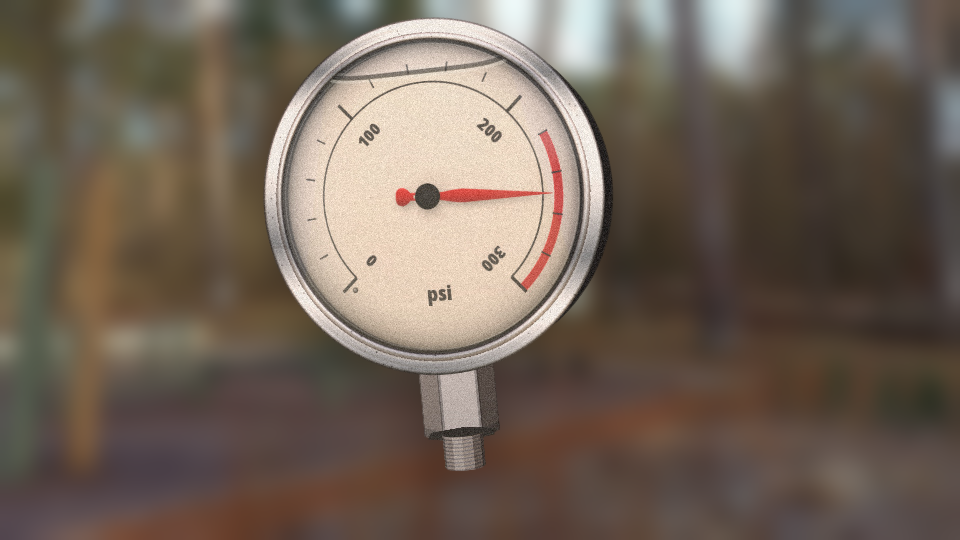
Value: **250** psi
